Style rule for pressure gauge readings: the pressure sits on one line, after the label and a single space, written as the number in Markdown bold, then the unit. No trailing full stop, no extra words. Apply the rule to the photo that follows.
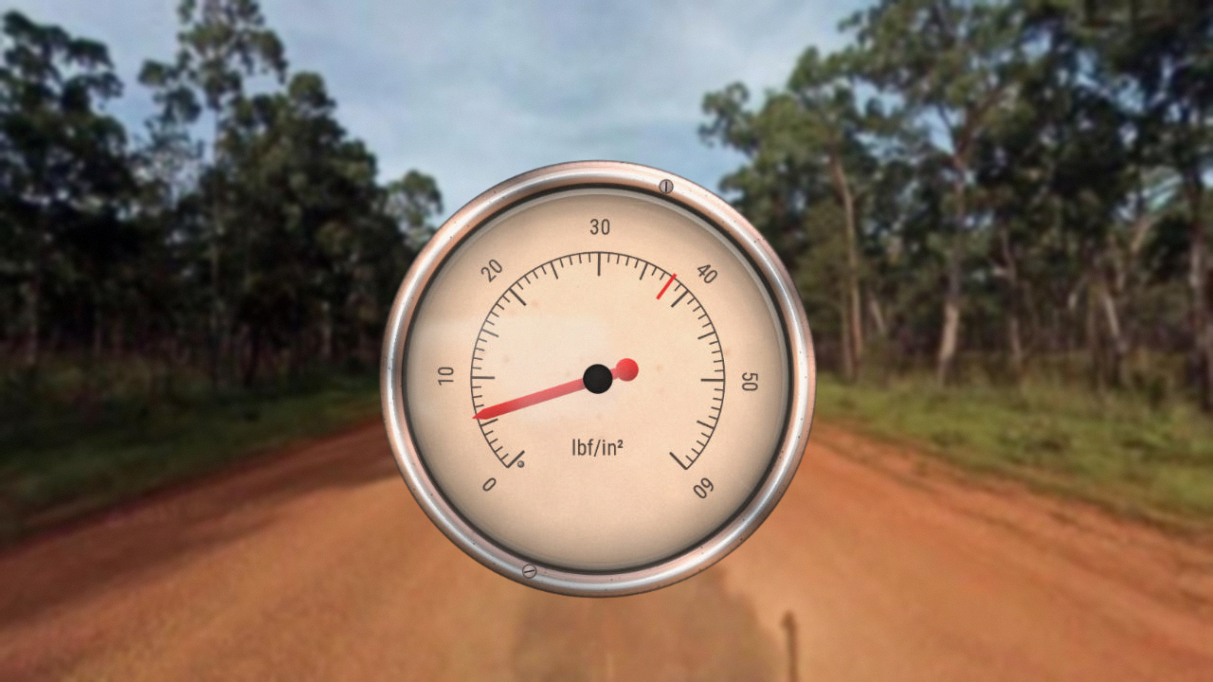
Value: **6** psi
